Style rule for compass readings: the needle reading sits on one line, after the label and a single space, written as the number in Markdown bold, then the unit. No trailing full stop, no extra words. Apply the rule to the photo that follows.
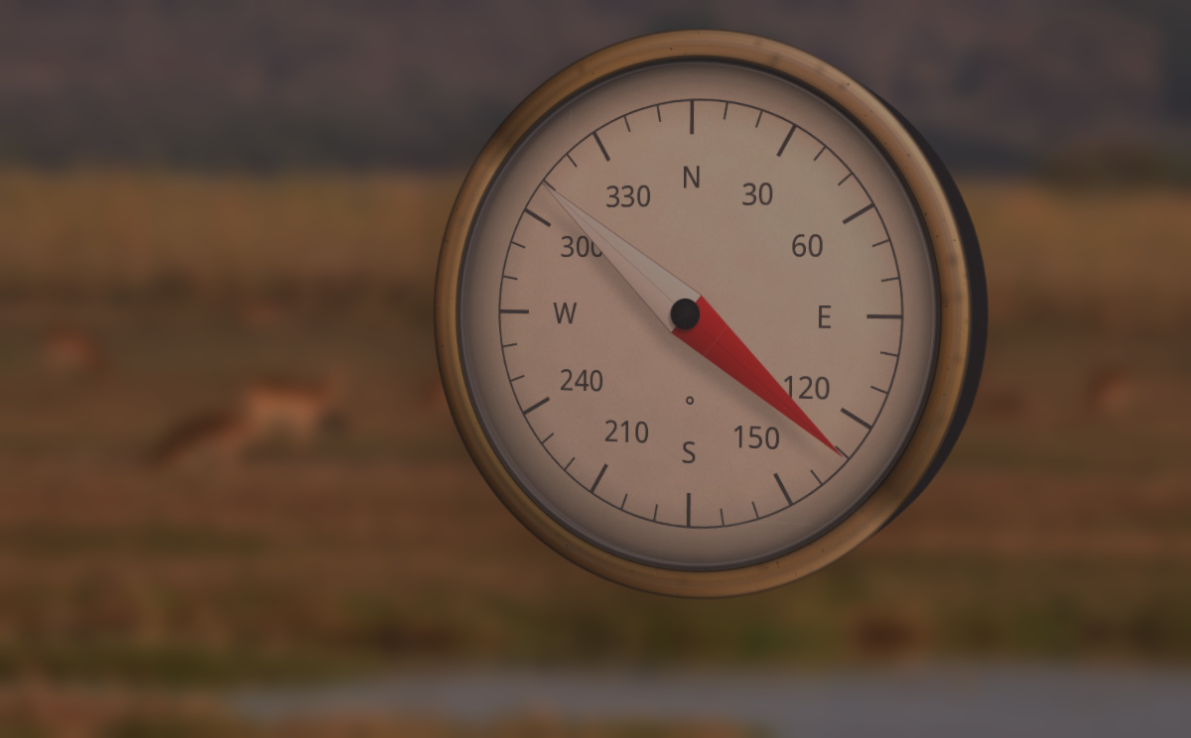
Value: **130** °
